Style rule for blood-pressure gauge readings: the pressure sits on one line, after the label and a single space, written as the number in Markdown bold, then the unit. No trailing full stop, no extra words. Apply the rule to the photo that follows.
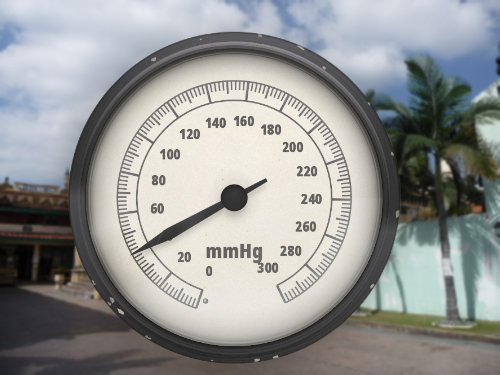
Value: **40** mmHg
